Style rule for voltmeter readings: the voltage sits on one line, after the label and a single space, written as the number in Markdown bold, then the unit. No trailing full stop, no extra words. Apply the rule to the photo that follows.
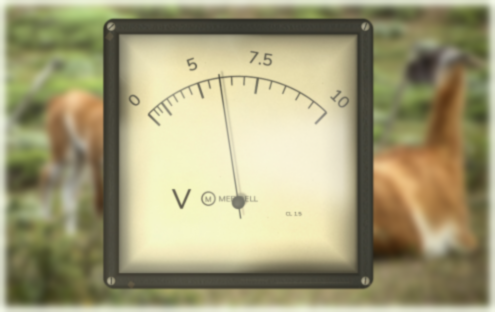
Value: **6** V
